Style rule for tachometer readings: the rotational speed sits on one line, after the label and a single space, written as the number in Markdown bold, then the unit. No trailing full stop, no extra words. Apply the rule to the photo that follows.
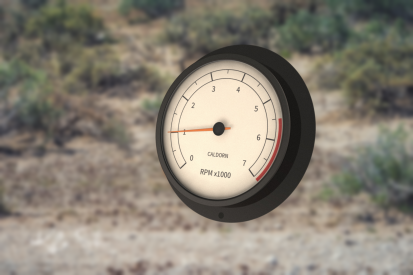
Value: **1000** rpm
